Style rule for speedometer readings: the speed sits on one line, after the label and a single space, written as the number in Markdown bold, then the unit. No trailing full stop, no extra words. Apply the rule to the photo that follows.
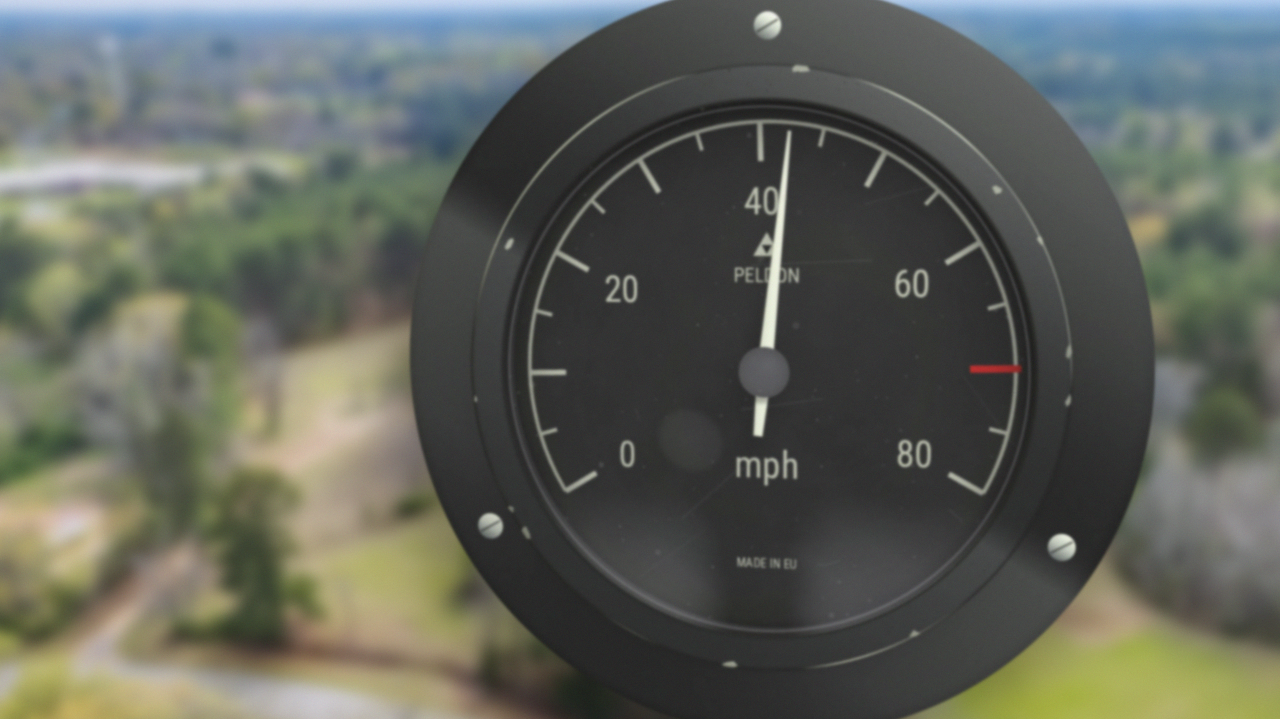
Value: **42.5** mph
